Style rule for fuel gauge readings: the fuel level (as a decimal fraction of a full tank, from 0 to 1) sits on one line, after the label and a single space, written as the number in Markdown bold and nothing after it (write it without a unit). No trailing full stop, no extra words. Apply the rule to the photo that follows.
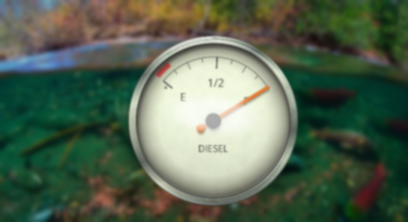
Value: **1**
